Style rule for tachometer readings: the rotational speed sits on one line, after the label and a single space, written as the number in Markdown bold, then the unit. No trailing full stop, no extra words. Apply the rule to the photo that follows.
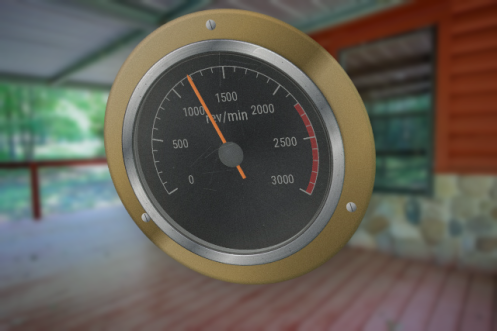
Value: **1200** rpm
